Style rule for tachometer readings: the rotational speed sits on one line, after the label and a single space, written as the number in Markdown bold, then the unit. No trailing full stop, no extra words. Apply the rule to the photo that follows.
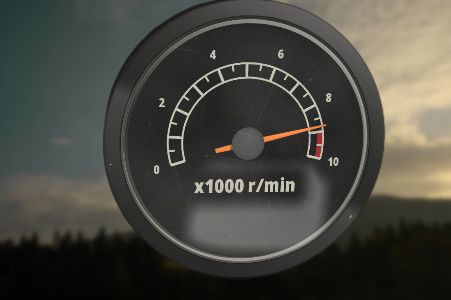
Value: **8750** rpm
